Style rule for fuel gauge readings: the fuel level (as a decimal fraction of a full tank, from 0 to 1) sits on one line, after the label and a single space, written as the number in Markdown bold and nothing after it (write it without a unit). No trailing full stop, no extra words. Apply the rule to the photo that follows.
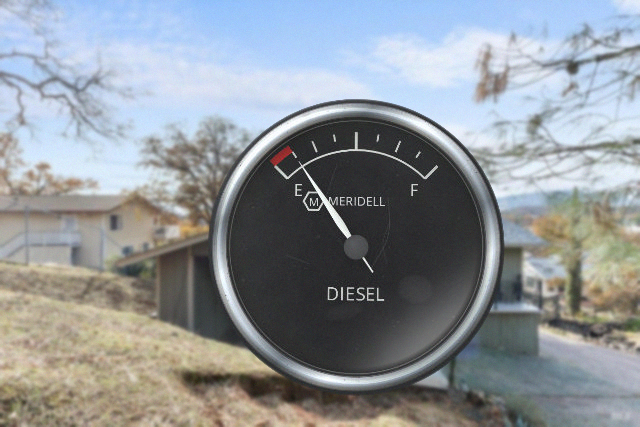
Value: **0.125**
